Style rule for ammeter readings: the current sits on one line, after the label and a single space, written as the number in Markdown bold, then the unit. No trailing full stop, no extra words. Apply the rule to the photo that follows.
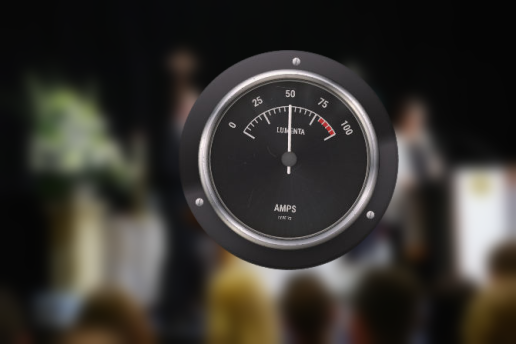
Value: **50** A
